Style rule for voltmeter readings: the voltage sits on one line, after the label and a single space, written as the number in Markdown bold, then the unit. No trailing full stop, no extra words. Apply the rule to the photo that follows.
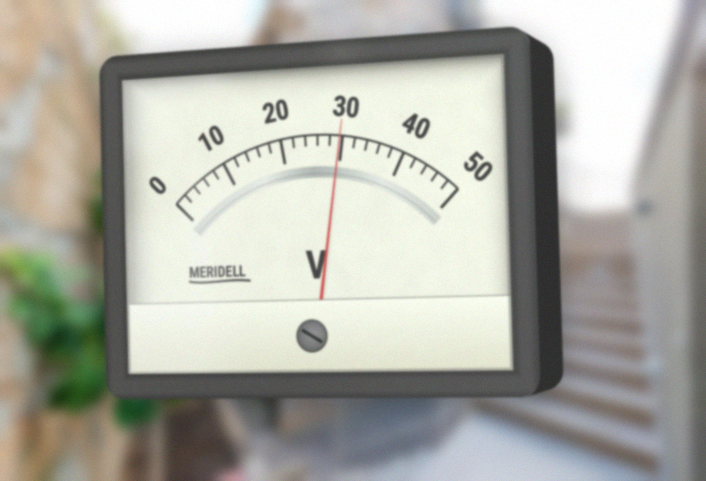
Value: **30** V
